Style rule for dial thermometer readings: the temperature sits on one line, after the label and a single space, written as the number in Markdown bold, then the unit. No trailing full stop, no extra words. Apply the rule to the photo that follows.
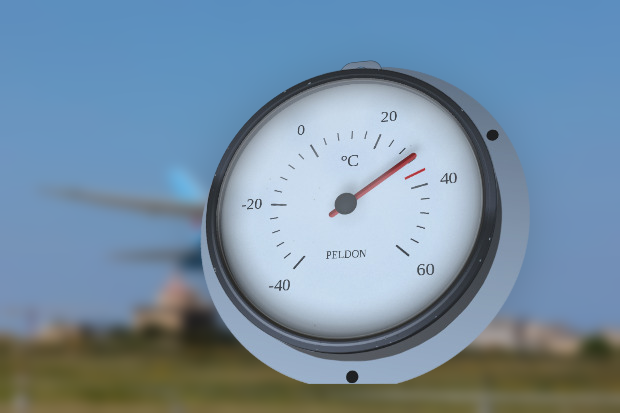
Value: **32** °C
